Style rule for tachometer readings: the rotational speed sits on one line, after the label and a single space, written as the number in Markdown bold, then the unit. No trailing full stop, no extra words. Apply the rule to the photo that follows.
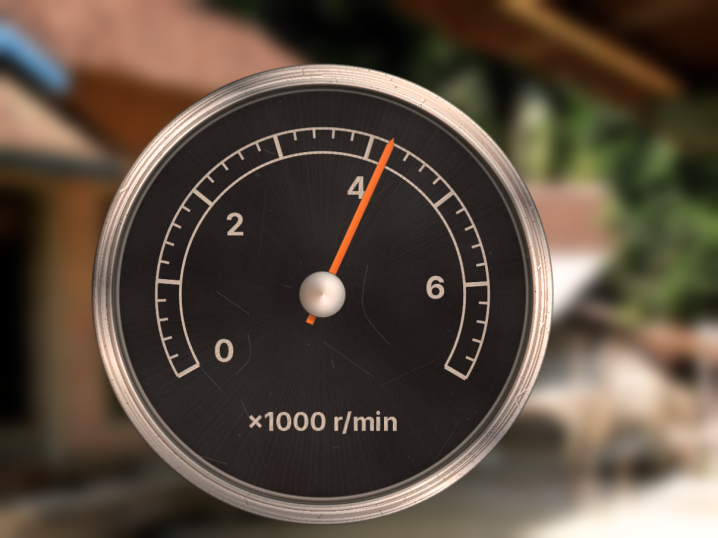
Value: **4200** rpm
